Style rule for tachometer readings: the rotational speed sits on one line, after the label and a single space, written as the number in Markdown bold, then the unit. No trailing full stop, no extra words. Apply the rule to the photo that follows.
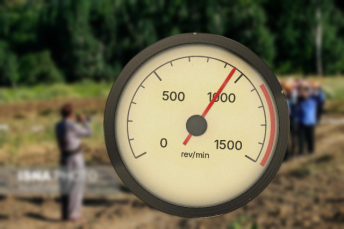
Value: **950** rpm
